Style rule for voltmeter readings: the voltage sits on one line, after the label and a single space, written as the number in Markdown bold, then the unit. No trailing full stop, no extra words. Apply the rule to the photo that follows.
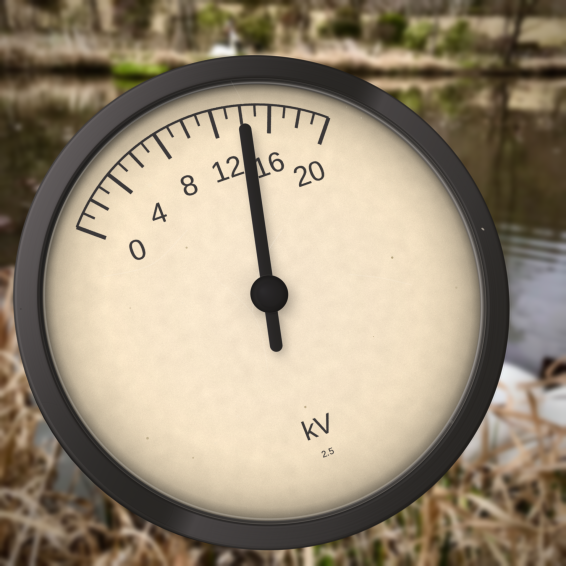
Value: **14** kV
